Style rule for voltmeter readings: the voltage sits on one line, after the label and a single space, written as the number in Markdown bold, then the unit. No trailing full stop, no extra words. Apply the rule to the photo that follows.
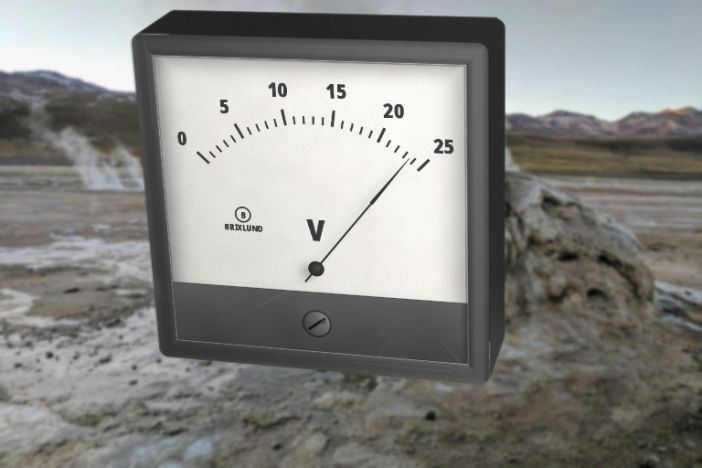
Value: **23.5** V
